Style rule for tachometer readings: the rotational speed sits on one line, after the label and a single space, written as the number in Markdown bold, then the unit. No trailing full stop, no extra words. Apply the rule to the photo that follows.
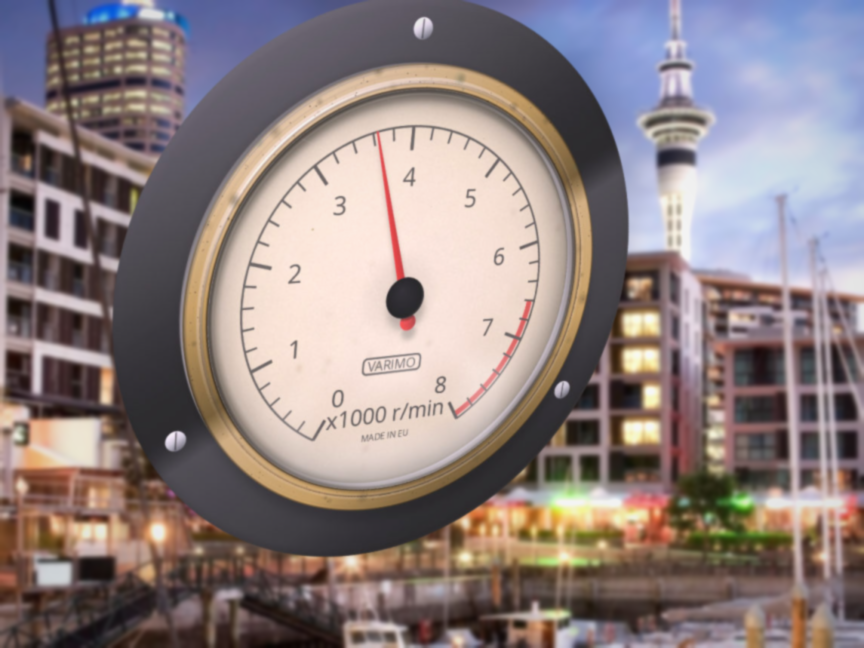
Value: **3600** rpm
